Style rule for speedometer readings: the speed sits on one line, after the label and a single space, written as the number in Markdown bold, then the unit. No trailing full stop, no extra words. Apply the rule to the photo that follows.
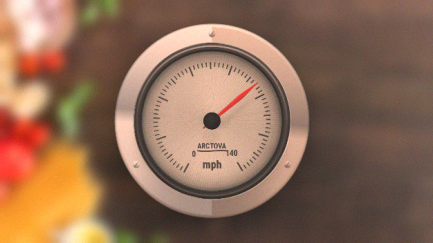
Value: **94** mph
